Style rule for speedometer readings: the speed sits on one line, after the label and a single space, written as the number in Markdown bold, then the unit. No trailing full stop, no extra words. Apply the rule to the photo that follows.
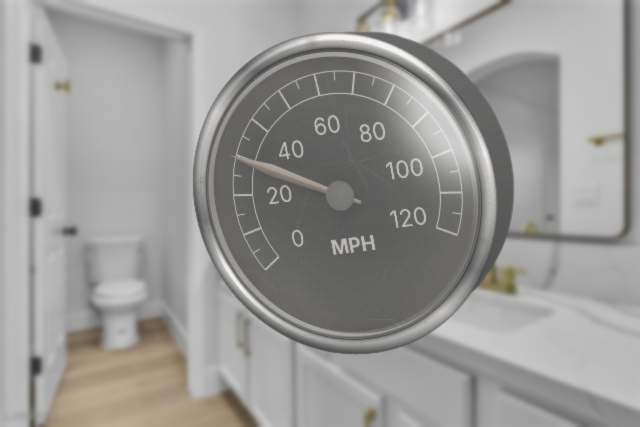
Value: **30** mph
